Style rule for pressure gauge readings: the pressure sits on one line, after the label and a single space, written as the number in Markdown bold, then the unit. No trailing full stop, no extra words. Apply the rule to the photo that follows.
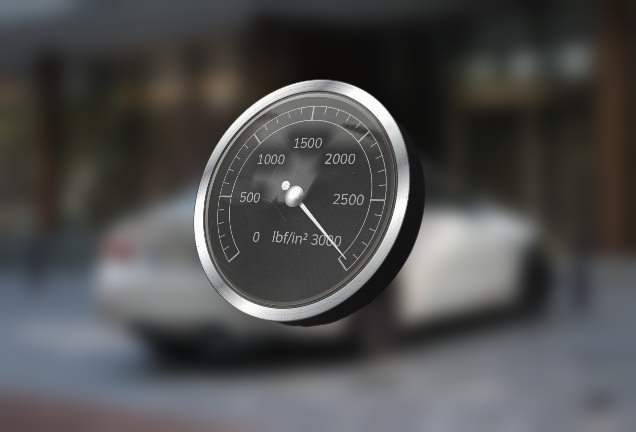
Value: **2950** psi
